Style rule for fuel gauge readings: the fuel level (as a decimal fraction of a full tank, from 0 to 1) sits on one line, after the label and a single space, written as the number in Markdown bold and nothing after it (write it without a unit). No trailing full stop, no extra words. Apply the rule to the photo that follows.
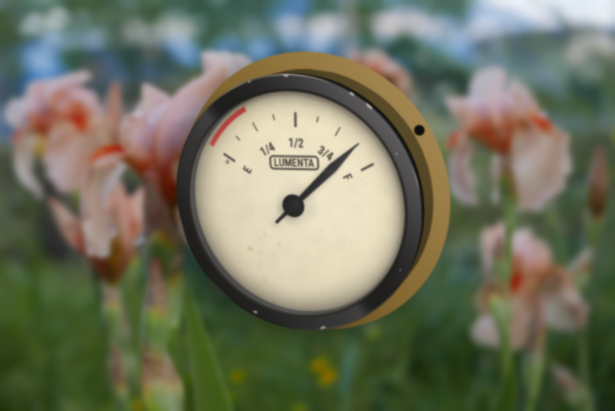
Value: **0.875**
